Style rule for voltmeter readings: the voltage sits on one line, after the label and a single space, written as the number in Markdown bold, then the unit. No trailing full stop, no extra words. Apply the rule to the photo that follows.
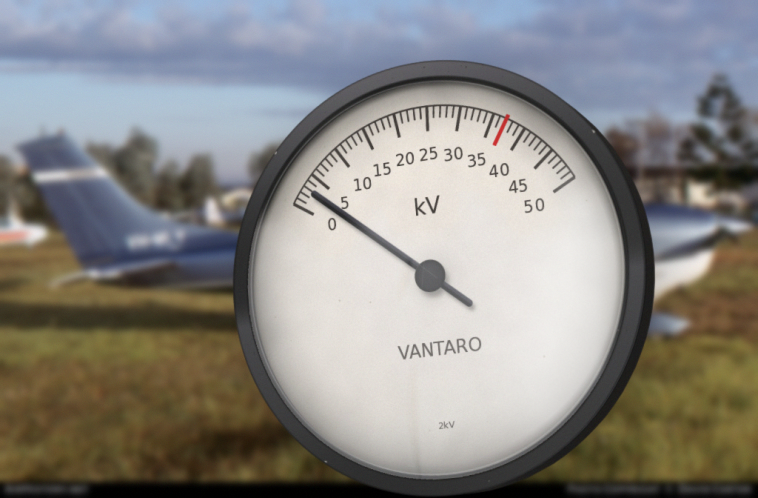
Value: **3** kV
